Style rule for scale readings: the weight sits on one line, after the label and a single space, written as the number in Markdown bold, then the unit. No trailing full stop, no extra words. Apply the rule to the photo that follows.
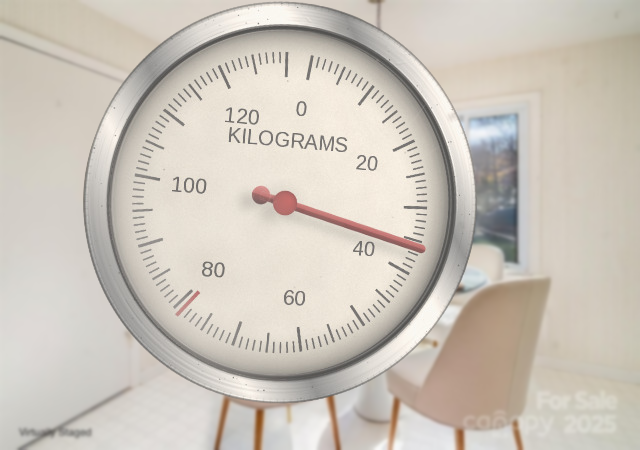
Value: **36** kg
